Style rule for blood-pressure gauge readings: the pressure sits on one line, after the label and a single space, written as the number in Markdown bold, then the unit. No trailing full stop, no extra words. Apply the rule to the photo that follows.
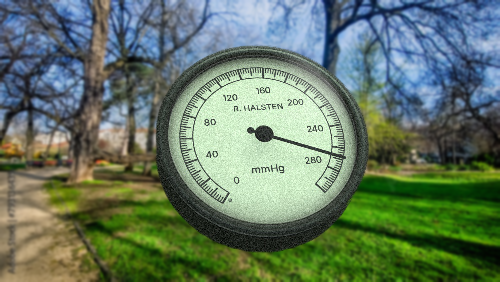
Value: **270** mmHg
